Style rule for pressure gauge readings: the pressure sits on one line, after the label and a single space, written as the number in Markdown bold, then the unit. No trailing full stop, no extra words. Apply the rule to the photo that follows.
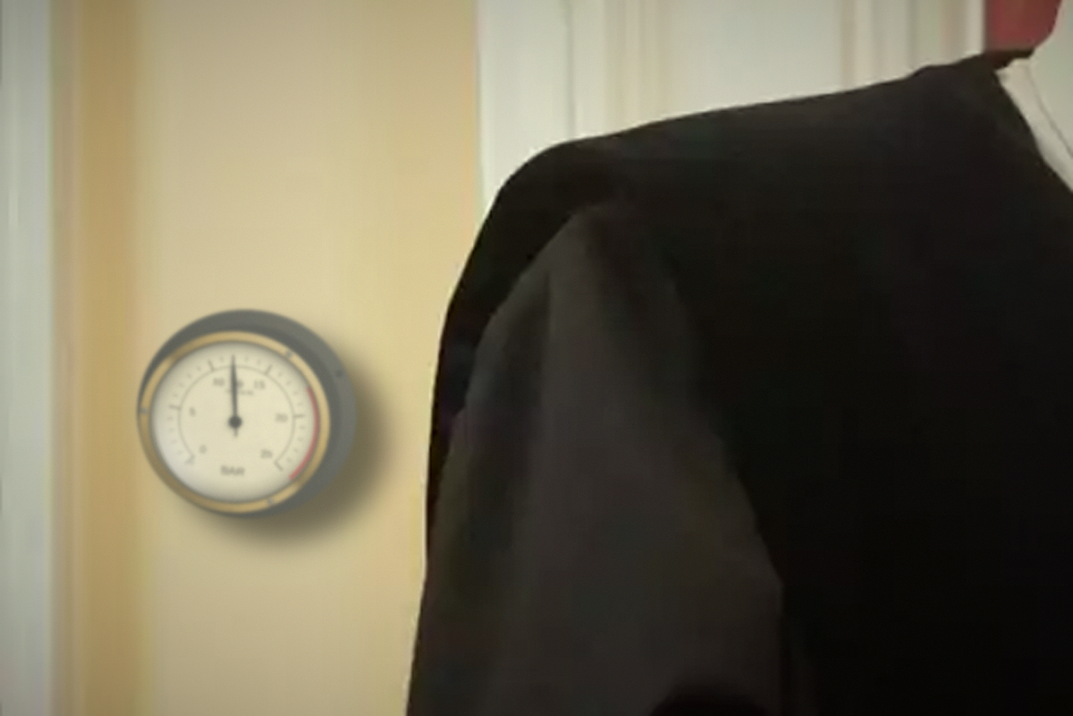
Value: **12** bar
